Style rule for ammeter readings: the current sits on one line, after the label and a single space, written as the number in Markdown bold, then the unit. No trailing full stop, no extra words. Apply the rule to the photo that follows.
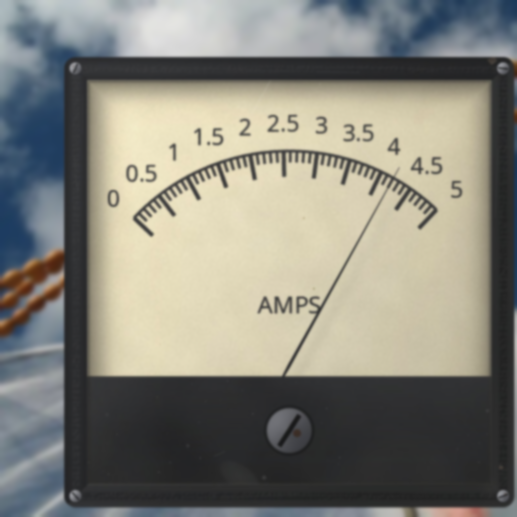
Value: **4.2** A
